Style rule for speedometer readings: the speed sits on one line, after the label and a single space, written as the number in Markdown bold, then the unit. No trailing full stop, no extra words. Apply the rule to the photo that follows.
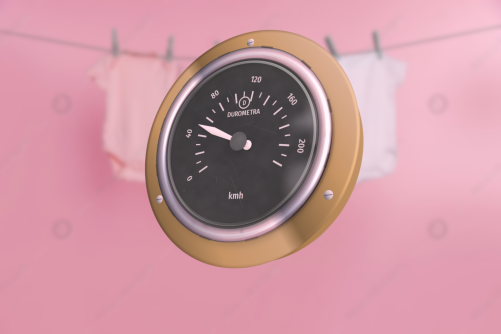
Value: **50** km/h
